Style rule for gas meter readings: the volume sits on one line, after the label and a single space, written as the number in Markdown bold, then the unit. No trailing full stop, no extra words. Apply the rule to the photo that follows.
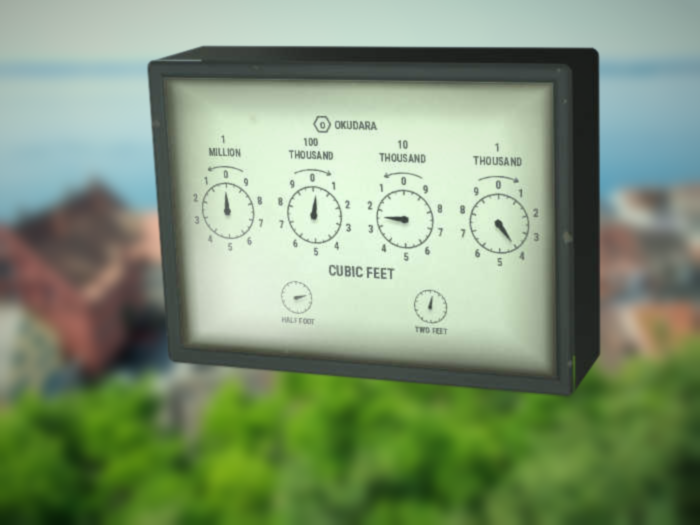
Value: **2400** ft³
